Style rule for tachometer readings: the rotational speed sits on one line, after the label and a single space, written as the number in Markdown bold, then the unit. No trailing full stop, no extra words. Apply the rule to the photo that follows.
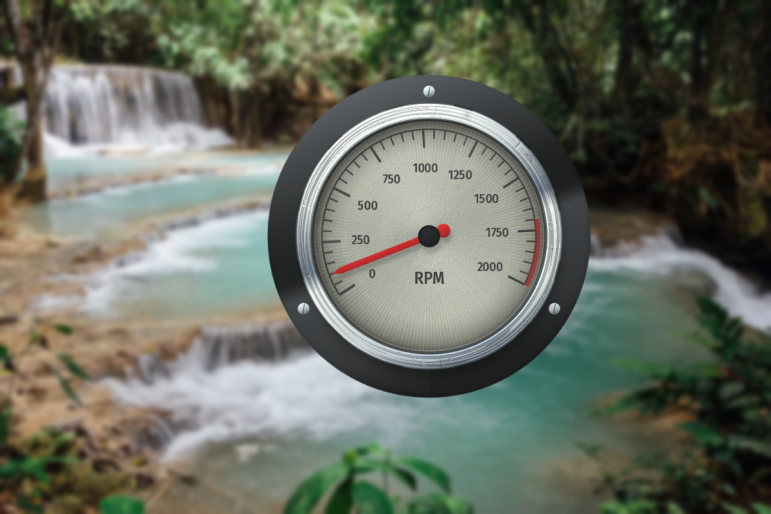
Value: **100** rpm
